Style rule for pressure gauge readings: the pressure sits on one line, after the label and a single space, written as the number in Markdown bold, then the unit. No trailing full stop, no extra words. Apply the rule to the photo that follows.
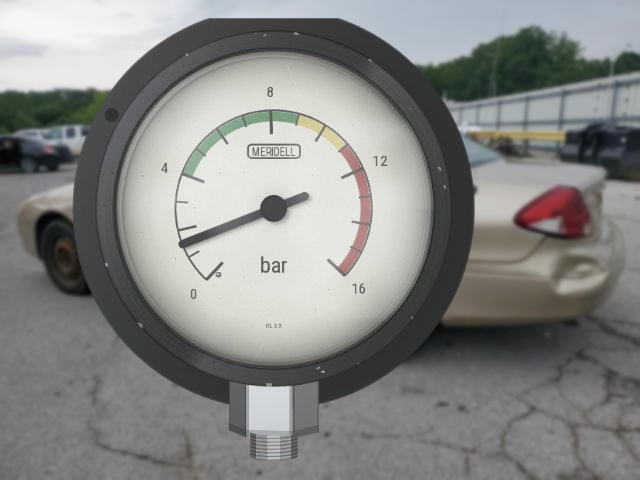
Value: **1.5** bar
